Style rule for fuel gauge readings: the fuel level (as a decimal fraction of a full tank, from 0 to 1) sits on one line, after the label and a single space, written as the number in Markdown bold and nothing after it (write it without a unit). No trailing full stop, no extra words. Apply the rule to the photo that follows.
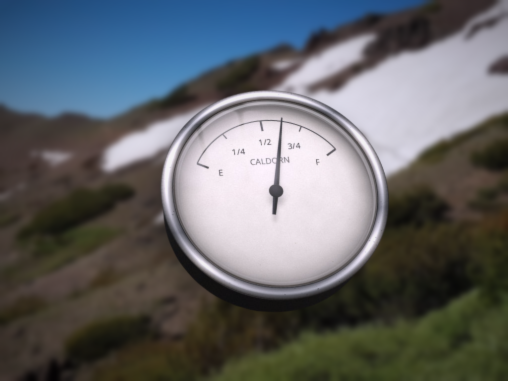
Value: **0.625**
